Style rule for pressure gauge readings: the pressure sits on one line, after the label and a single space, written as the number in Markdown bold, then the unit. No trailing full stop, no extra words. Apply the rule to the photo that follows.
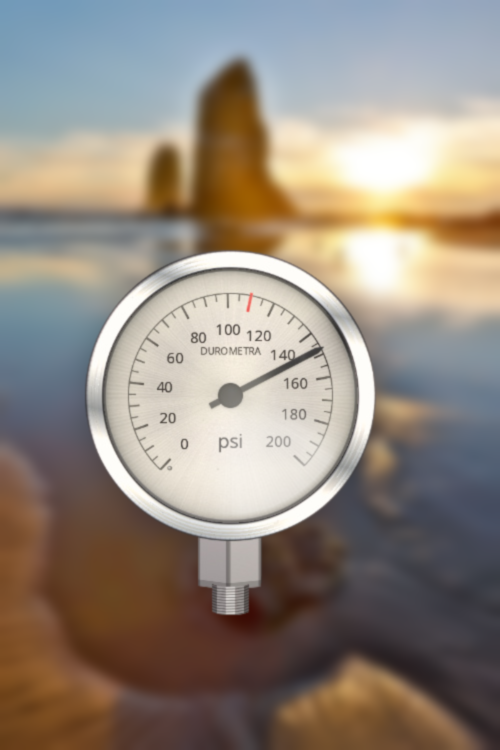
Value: **147.5** psi
